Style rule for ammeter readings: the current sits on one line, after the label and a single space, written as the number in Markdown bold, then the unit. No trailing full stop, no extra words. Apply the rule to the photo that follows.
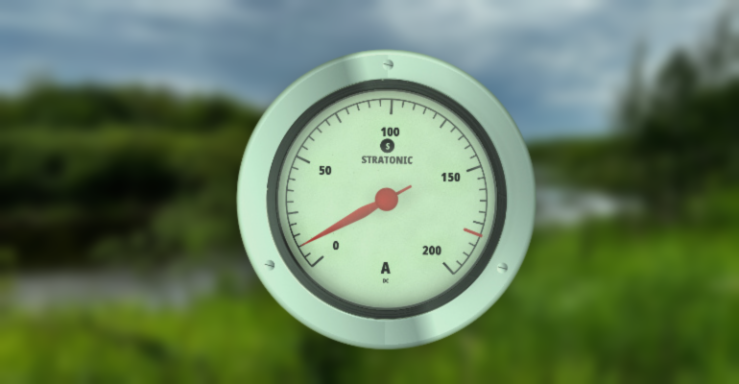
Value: **10** A
